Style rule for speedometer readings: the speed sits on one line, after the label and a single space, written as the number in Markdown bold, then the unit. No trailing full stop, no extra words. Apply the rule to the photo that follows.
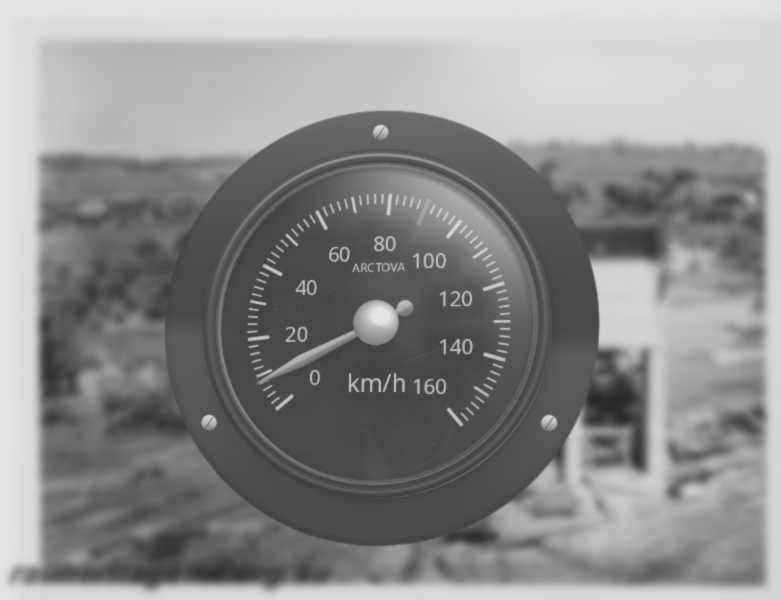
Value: **8** km/h
